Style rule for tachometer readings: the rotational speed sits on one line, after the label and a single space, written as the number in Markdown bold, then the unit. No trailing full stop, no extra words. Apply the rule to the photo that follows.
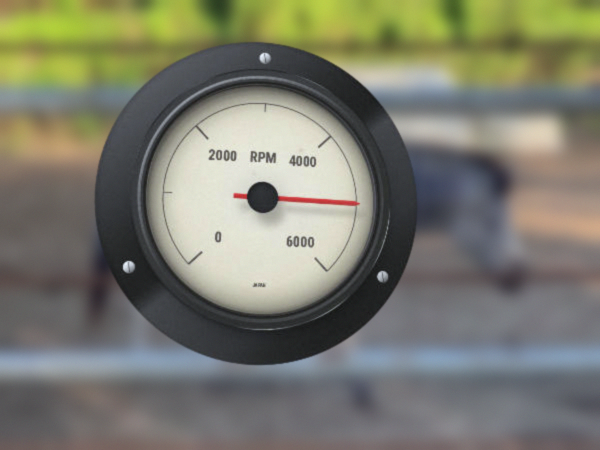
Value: **5000** rpm
